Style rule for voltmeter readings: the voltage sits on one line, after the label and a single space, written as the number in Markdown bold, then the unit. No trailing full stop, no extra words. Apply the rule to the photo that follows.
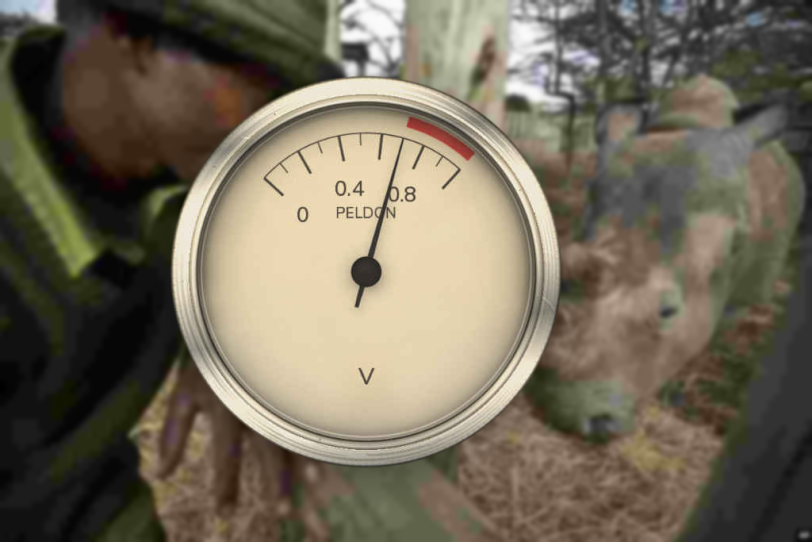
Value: **0.7** V
